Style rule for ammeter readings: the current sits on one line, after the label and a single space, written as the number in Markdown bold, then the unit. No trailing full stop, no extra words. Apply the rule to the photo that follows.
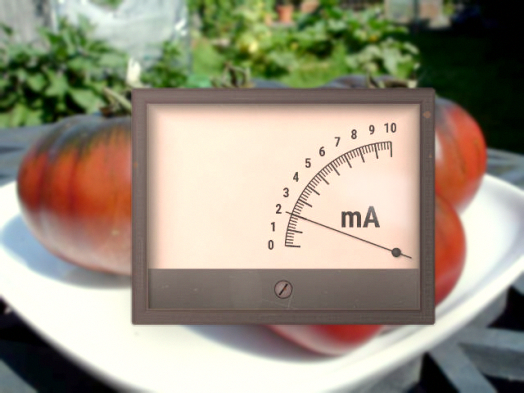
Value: **2** mA
